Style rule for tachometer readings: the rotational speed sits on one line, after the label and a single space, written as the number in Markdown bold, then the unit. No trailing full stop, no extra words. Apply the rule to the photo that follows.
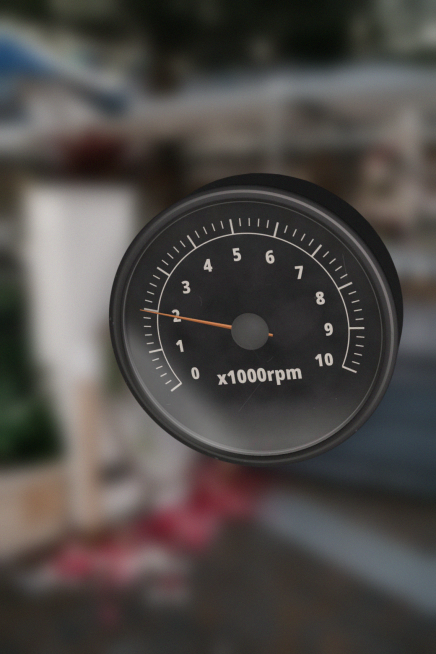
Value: **2000** rpm
